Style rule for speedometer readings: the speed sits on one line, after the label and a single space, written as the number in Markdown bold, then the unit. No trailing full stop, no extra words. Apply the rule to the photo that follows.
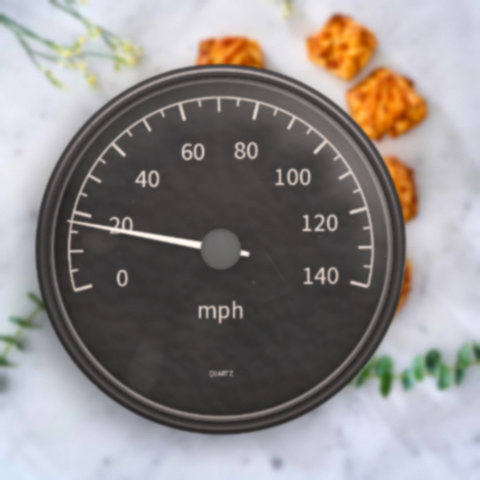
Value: **17.5** mph
